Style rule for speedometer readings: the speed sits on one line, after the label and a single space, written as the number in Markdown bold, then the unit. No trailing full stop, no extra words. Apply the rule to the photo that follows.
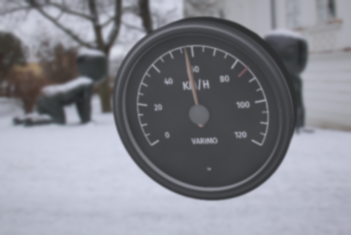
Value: **57.5** km/h
